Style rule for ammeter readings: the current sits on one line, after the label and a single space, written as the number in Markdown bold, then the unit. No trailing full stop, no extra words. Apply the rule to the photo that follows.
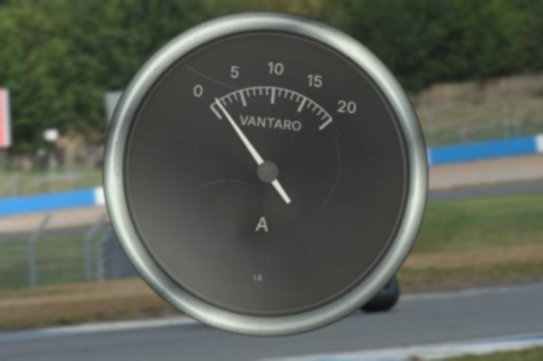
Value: **1** A
